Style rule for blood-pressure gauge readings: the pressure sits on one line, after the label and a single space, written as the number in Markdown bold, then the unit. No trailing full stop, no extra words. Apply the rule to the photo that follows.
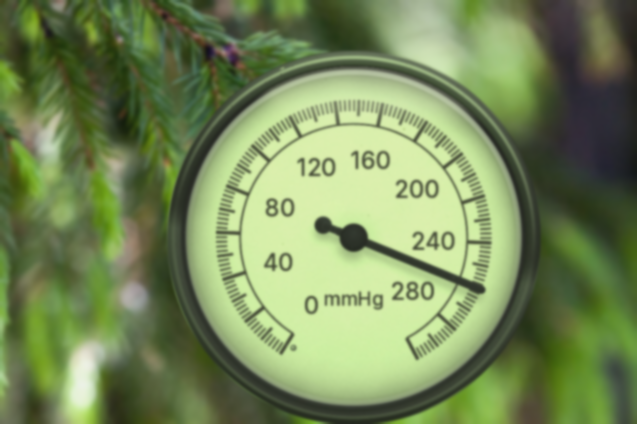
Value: **260** mmHg
